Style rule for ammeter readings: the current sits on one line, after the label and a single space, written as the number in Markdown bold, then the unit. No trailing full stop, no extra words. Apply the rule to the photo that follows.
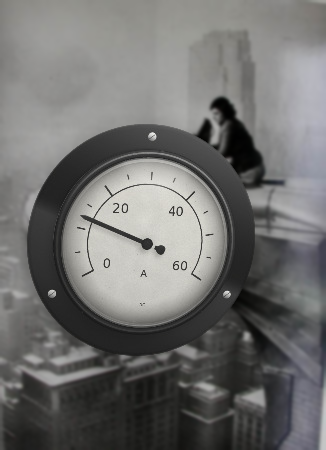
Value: **12.5** A
